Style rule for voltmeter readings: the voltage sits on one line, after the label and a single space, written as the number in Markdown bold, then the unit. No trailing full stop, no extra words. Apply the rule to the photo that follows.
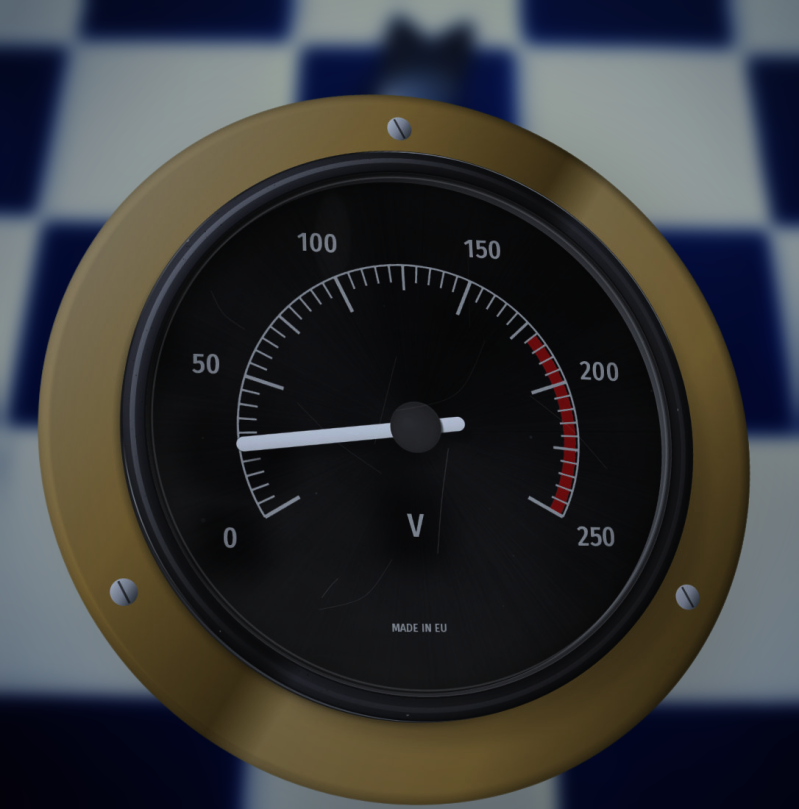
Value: **25** V
